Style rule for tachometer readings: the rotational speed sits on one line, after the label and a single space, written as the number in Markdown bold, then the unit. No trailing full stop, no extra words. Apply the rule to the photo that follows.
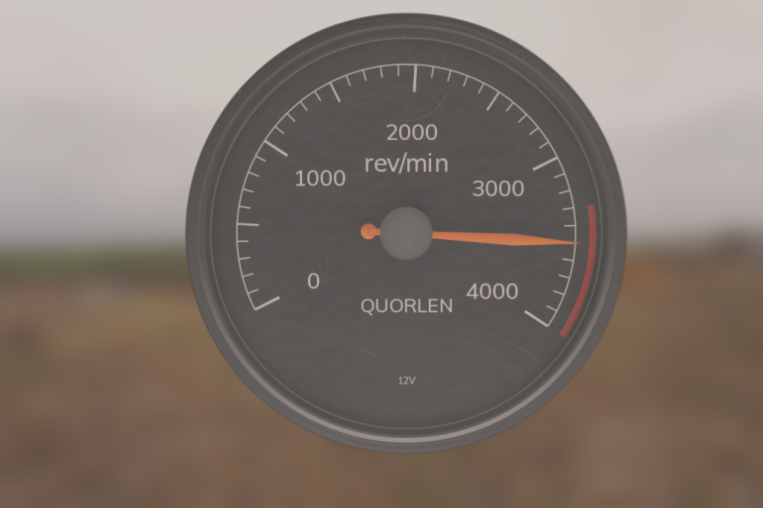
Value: **3500** rpm
